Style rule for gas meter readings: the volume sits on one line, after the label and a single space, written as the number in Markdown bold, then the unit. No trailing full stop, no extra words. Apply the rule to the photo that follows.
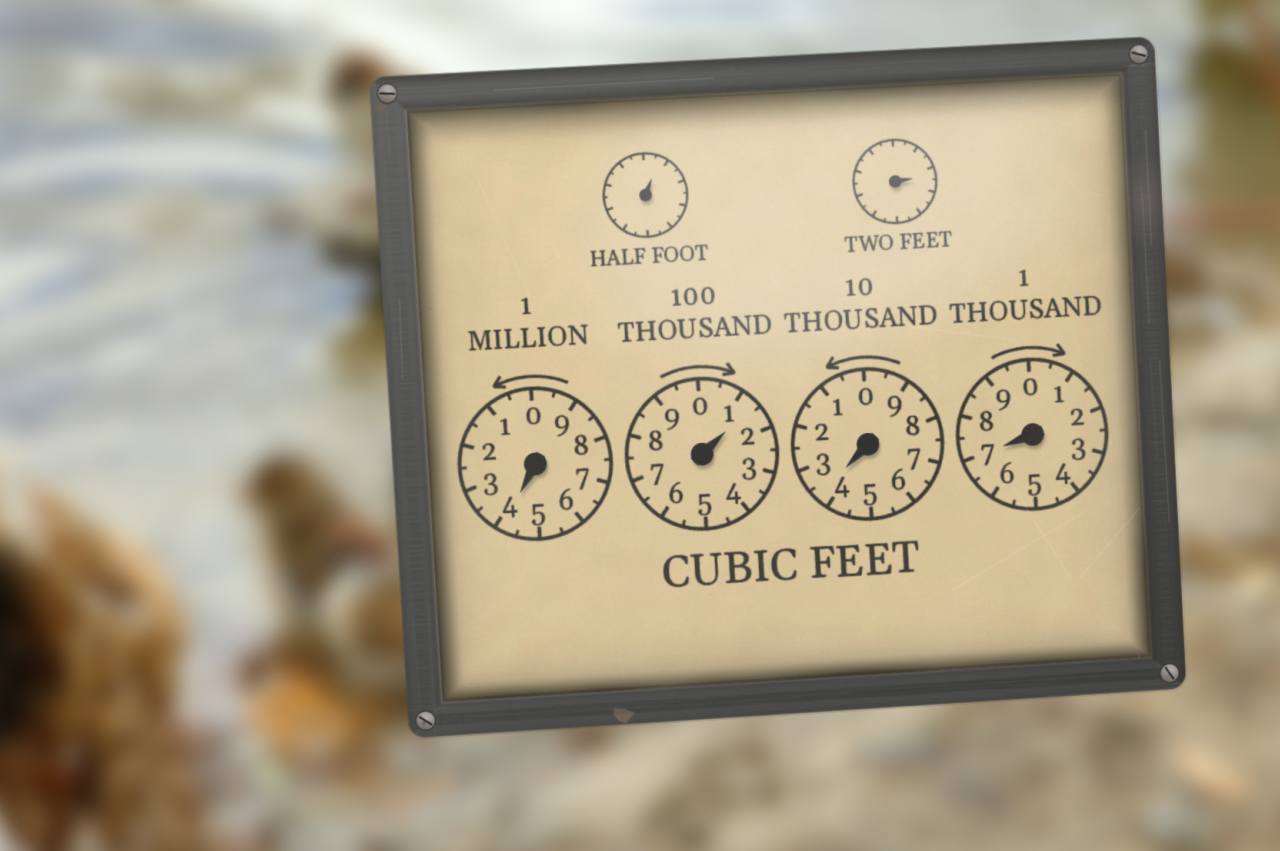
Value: **413700** ft³
